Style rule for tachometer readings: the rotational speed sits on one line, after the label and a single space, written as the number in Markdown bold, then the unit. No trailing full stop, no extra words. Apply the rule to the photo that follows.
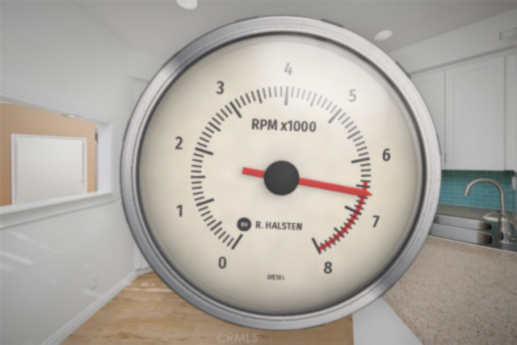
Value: **6600** rpm
